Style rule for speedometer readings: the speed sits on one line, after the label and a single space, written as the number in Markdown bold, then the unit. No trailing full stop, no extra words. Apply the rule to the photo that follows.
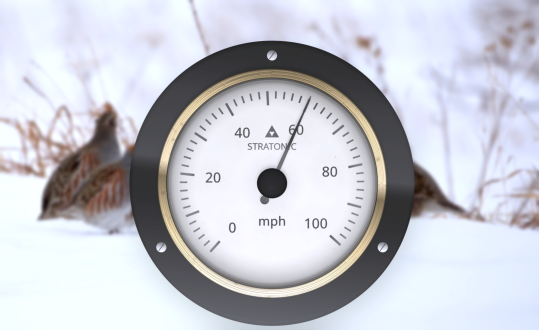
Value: **60** mph
